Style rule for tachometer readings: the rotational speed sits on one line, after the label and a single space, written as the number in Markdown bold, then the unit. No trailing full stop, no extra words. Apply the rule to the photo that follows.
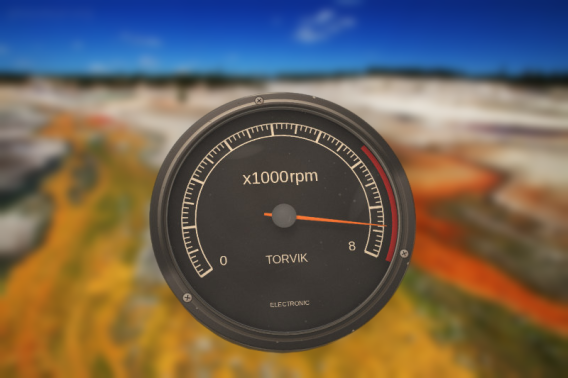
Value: **7400** rpm
